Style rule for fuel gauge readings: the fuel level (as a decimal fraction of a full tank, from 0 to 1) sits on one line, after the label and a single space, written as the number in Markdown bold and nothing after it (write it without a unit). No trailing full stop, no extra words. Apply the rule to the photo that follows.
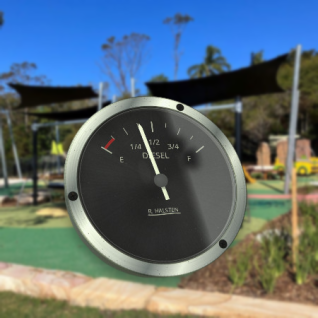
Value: **0.375**
